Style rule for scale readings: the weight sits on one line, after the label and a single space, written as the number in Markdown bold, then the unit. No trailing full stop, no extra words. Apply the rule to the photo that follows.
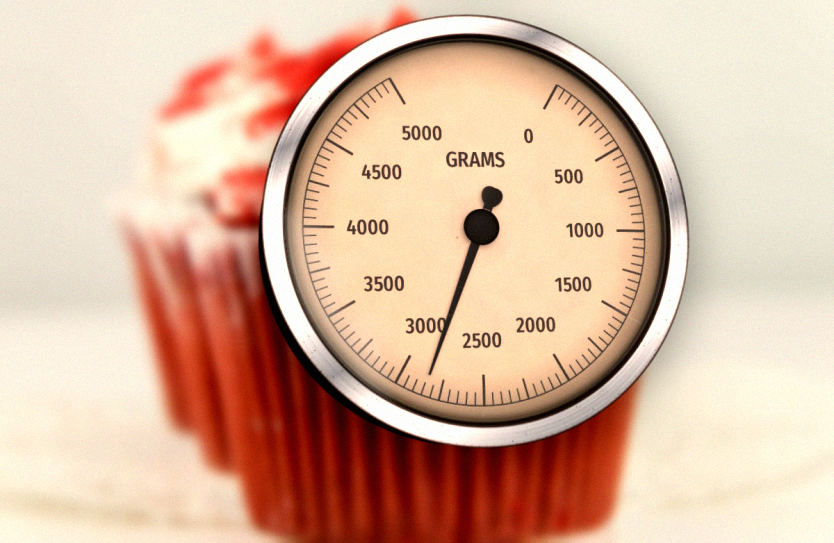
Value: **2850** g
